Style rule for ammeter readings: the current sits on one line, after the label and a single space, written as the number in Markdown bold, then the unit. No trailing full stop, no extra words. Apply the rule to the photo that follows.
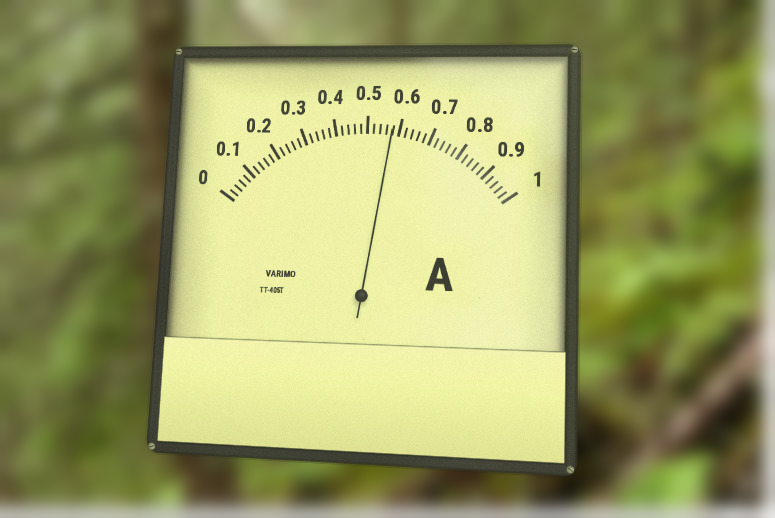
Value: **0.58** A
